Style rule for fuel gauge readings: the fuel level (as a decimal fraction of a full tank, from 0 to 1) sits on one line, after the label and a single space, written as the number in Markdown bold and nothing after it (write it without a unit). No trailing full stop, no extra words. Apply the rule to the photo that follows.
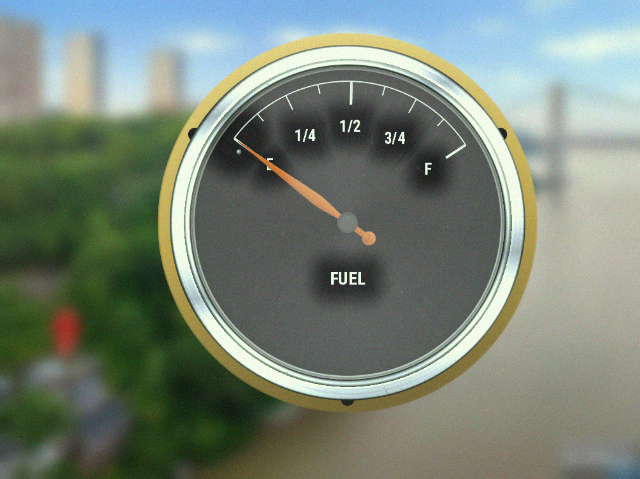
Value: **0**
